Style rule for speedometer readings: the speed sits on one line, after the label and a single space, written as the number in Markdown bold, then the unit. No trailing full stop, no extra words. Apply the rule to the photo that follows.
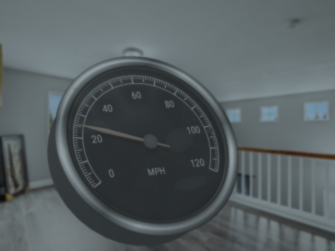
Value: **25** mph
